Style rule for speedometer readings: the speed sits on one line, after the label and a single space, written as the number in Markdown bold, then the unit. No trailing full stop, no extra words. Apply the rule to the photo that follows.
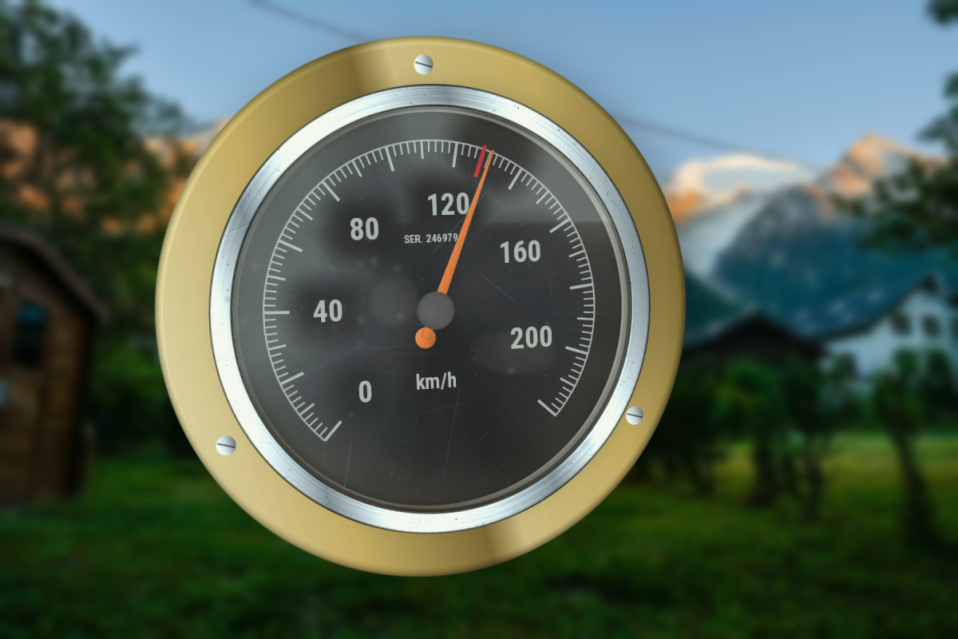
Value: **130** km/h
